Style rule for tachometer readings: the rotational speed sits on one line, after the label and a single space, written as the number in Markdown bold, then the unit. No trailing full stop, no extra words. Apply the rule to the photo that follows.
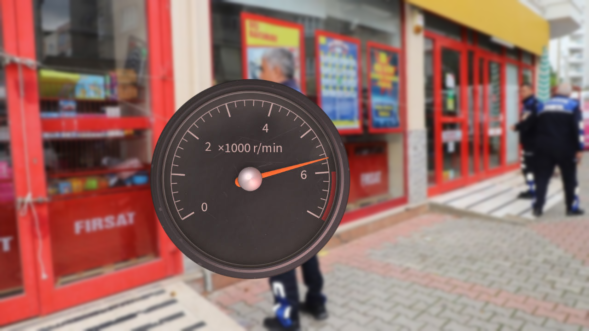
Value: **5700** rpm
